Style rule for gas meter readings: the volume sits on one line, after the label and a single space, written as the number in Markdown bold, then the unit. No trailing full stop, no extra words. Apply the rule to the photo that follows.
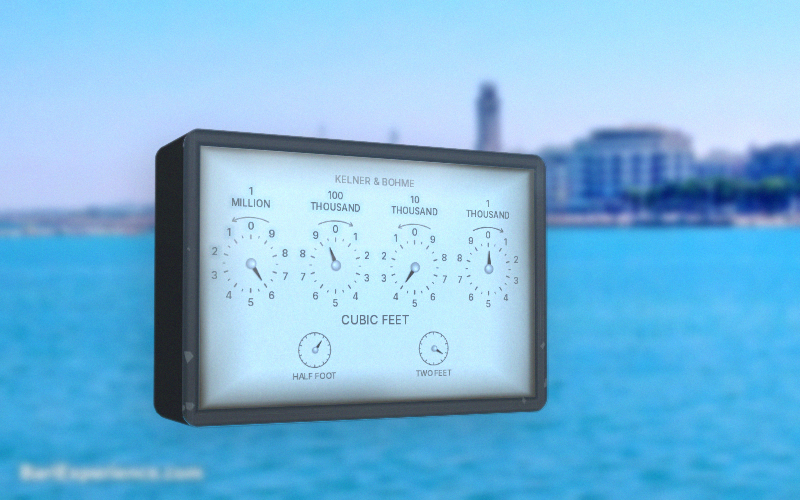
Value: **594000** ft³
